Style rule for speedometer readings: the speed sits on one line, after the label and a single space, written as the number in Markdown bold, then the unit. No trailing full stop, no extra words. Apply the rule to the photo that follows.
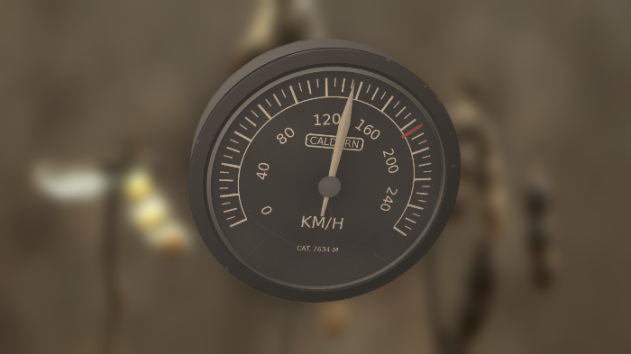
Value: **135** km/h
